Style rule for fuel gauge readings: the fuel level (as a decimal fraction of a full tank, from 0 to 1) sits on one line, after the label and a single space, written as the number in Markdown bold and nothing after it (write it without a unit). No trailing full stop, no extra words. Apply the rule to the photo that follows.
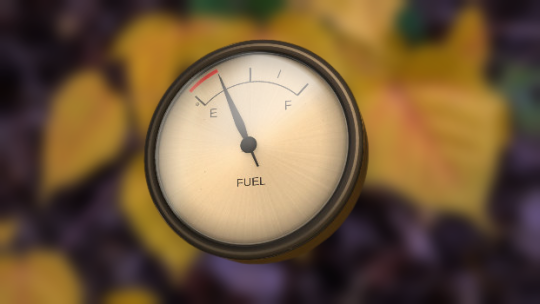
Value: **0.25**
